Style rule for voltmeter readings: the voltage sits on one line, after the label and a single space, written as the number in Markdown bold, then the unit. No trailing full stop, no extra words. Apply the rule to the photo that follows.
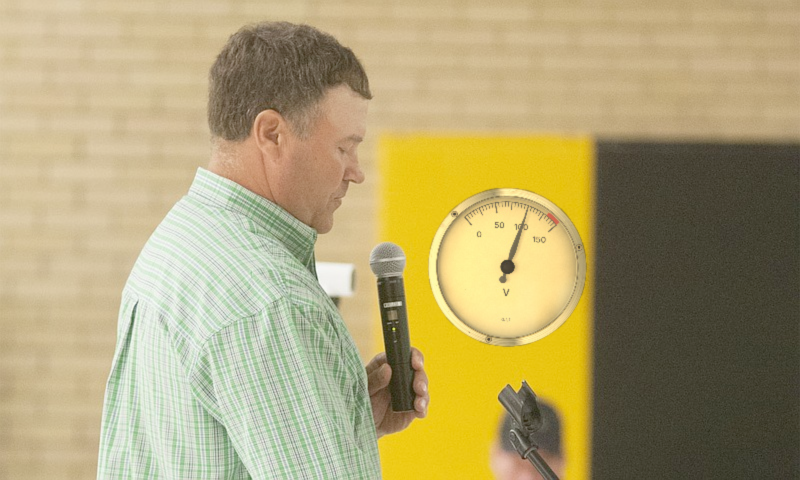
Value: **100** V
